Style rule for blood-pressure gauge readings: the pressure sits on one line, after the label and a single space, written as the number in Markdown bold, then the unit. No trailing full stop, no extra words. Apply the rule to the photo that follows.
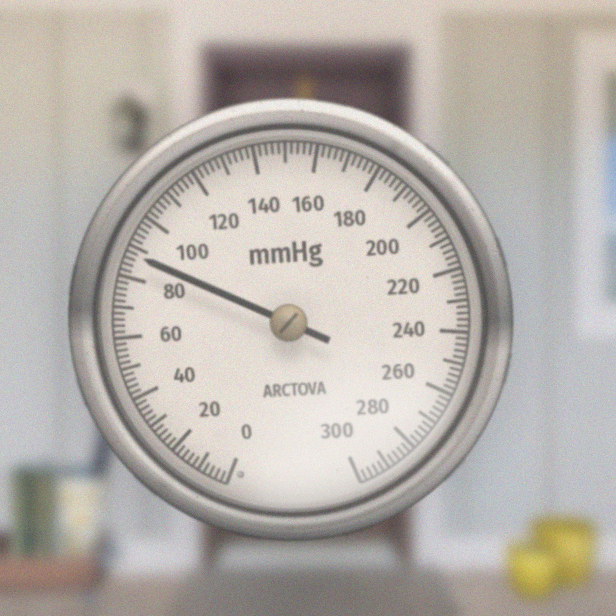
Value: **88** mmHg
